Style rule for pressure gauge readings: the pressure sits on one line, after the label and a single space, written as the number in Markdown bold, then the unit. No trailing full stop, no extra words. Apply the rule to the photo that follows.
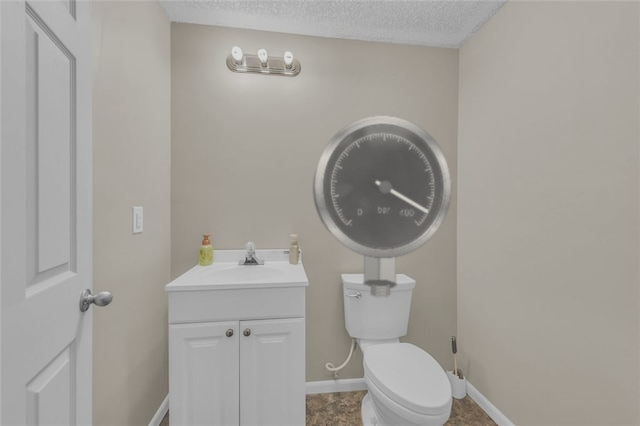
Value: **375** bar
